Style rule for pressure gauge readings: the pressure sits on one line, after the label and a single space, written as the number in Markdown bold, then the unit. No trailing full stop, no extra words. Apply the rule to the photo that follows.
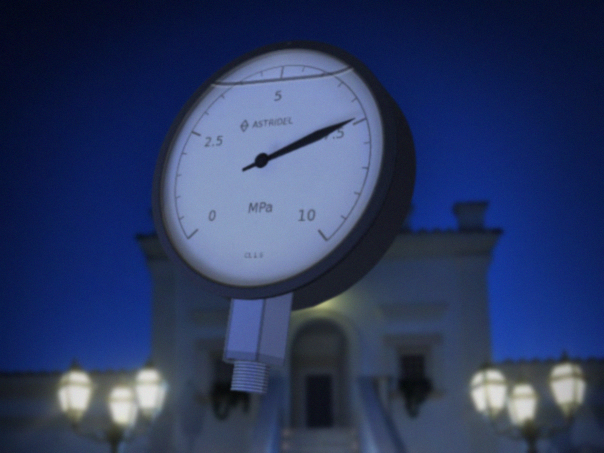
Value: **7.5** MPa
